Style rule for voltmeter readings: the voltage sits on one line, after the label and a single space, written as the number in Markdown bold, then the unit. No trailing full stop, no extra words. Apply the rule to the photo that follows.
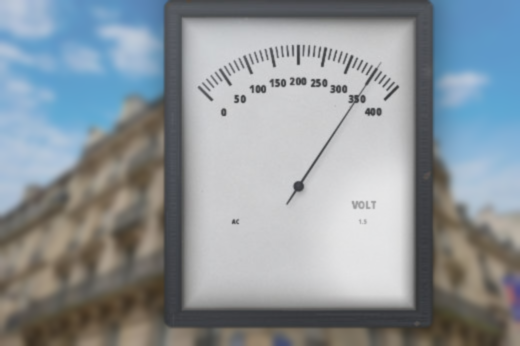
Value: **350** V
